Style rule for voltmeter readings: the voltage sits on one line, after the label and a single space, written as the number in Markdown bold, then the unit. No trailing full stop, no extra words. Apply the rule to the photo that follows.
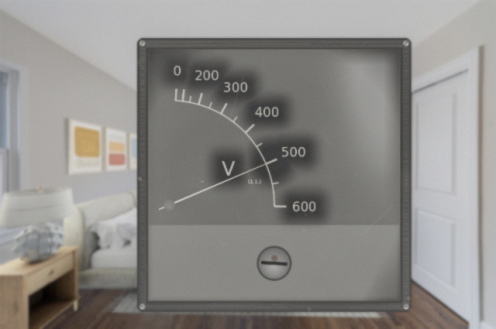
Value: **500** V
